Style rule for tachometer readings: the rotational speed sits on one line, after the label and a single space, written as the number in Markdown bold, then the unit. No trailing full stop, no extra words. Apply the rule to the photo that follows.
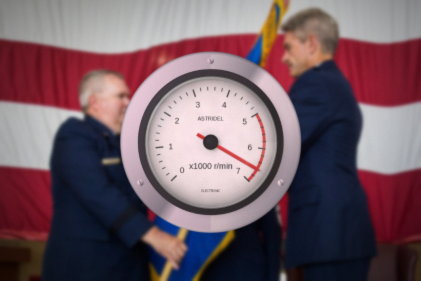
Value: **6600** rpm
